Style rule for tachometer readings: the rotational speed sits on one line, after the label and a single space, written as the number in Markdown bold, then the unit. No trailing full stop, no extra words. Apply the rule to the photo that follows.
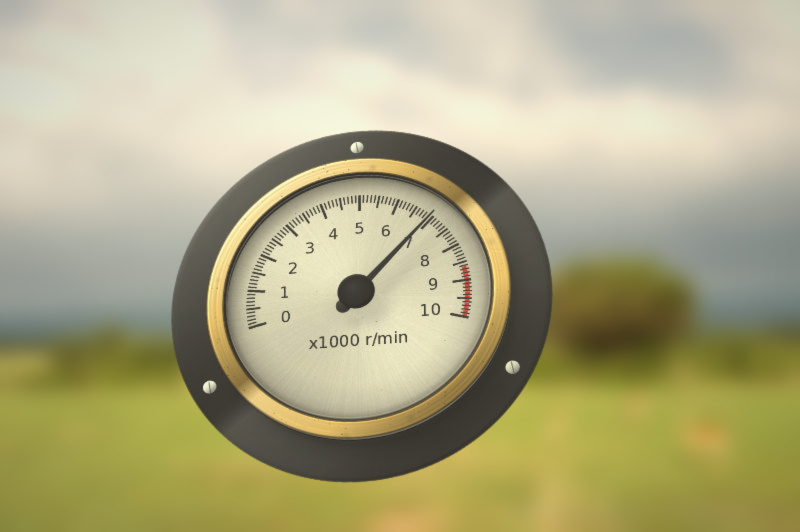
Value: **7000** rpm
